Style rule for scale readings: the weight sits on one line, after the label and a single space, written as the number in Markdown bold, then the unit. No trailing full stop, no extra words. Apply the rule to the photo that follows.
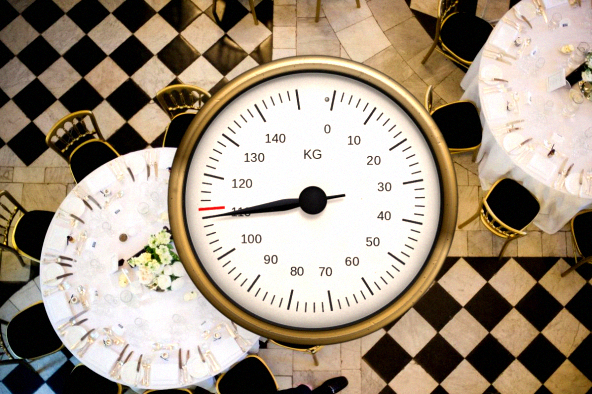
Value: **110** kg
